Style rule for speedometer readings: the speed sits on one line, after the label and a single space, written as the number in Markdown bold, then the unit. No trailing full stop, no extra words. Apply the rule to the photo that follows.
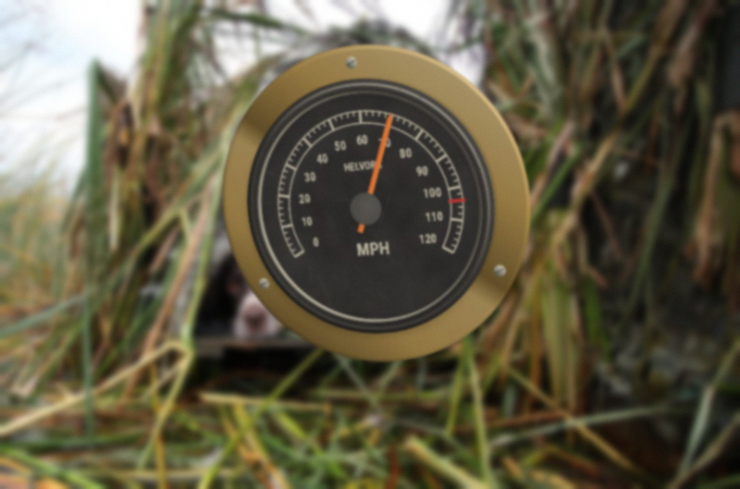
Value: **70** mph
